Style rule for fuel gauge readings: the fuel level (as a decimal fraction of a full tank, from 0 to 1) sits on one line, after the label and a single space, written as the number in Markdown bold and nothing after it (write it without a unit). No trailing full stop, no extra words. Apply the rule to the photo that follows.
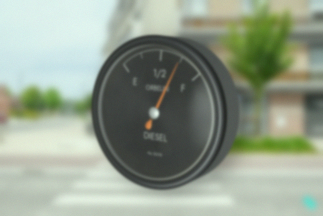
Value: **0.75**
